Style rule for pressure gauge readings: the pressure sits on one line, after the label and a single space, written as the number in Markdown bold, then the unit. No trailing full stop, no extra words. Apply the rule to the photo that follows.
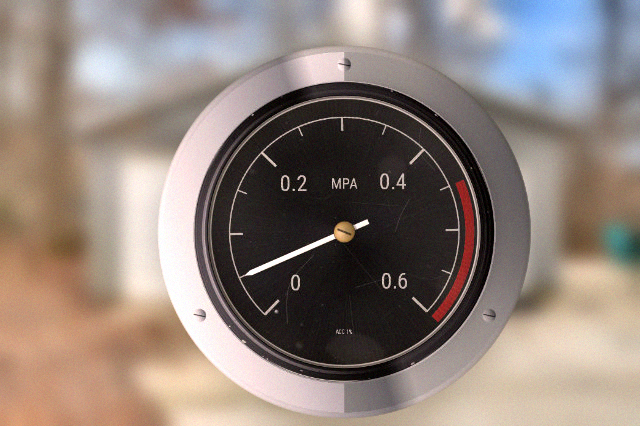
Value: **0.05** MPa
